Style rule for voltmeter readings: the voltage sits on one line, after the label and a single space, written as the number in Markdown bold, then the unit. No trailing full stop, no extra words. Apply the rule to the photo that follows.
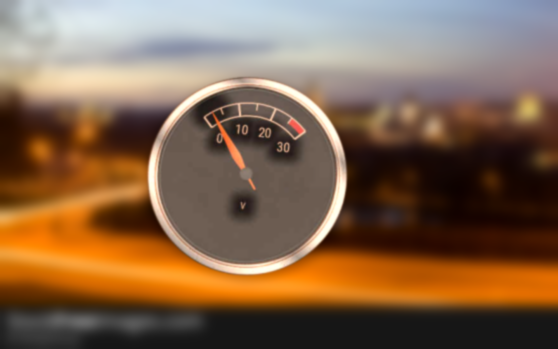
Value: **2.5** V
